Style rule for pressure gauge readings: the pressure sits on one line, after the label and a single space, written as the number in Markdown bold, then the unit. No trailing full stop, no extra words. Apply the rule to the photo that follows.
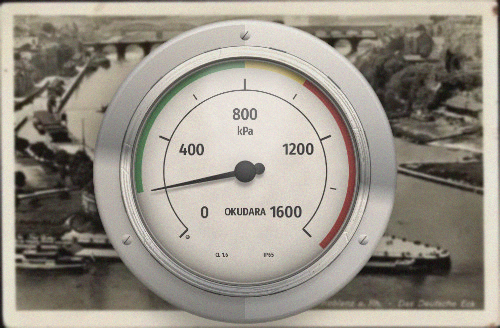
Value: **200** kPa
